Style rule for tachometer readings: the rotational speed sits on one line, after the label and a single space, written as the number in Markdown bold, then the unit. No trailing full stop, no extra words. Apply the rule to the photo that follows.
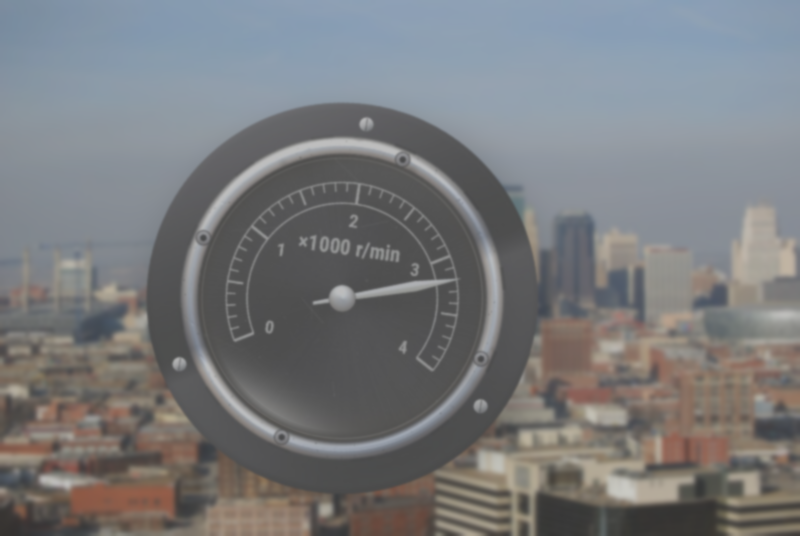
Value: **3200** rpm
